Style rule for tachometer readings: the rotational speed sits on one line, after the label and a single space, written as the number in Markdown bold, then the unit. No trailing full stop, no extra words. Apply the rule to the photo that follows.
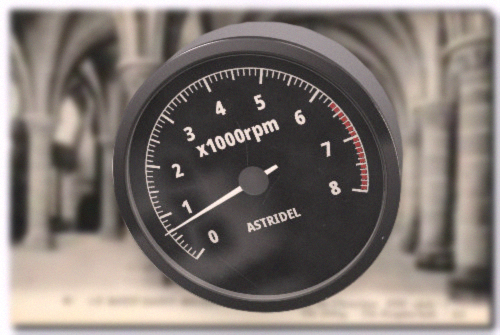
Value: **700** rpm
